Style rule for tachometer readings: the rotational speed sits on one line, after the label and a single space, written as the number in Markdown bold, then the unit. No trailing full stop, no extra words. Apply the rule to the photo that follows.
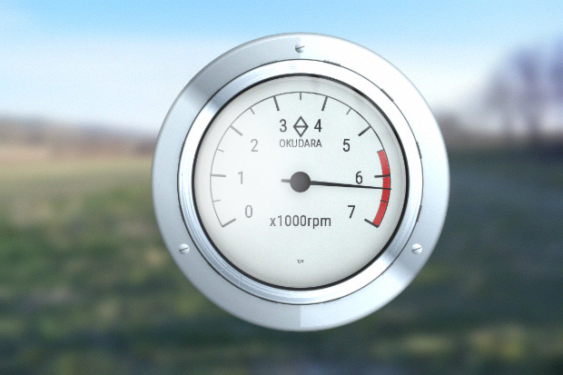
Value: **6250** rpm
